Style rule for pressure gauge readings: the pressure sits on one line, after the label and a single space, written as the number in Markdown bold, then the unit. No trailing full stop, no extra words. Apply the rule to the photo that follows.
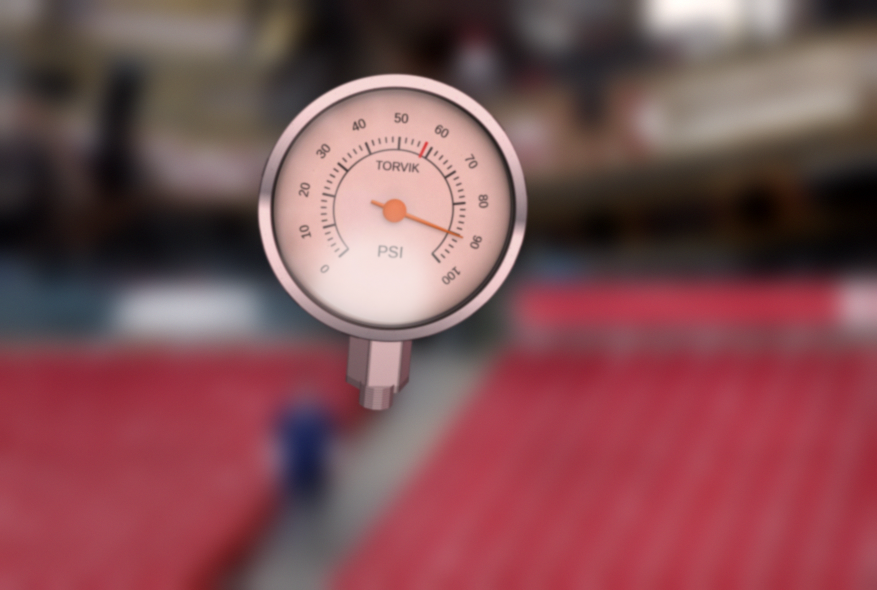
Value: **90** psi
